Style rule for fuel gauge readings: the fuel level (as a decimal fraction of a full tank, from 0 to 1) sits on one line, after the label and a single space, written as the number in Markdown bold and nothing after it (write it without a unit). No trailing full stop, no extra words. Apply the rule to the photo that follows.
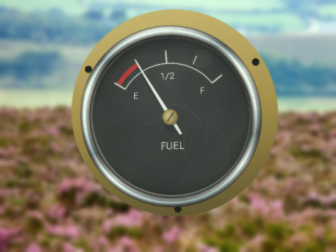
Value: **0.25**
